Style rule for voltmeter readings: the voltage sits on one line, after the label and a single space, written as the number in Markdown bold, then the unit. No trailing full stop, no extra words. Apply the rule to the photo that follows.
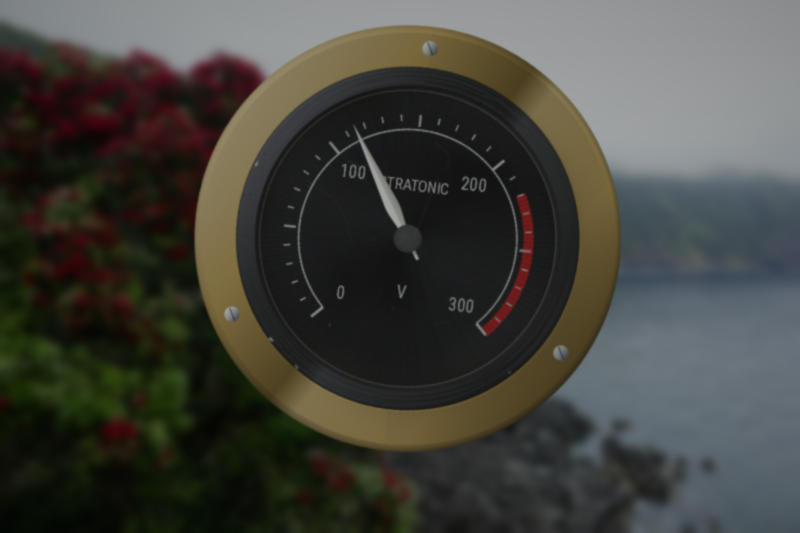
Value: **115** V
